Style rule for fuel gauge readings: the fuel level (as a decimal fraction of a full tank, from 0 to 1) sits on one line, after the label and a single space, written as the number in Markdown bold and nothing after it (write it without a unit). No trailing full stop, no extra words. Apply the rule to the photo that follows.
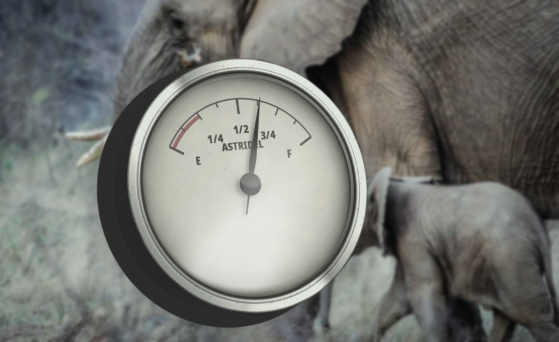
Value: **0.625**
